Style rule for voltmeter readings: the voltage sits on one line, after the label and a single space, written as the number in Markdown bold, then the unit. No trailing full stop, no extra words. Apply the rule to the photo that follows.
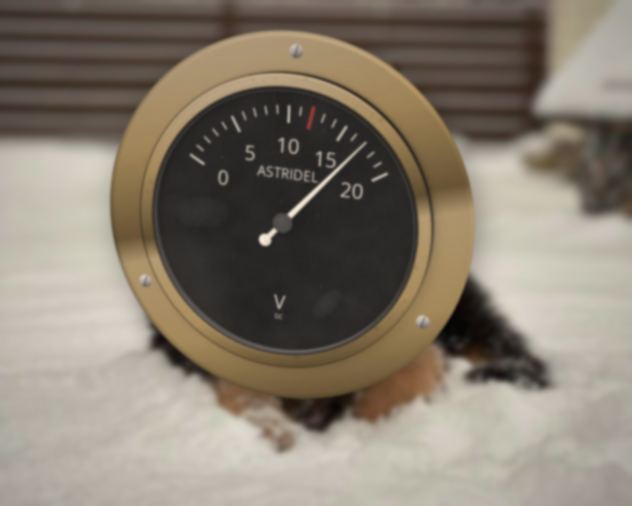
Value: **17** V
